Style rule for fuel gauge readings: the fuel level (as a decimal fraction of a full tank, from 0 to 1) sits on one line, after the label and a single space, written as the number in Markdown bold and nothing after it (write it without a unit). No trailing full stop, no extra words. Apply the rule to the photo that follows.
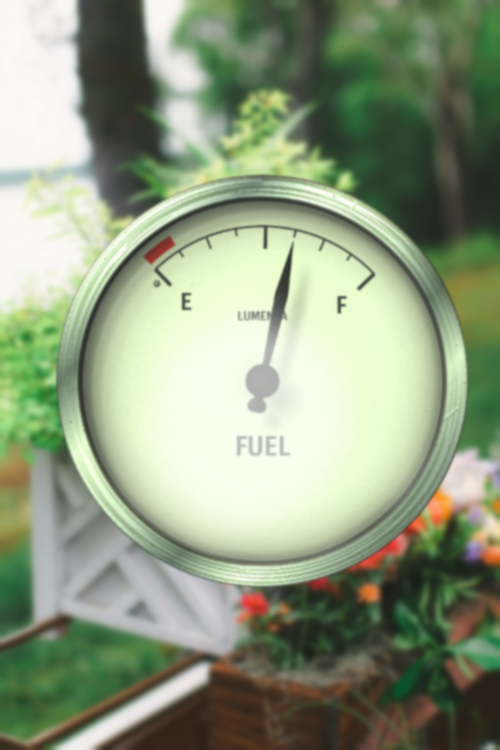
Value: **0.625**
